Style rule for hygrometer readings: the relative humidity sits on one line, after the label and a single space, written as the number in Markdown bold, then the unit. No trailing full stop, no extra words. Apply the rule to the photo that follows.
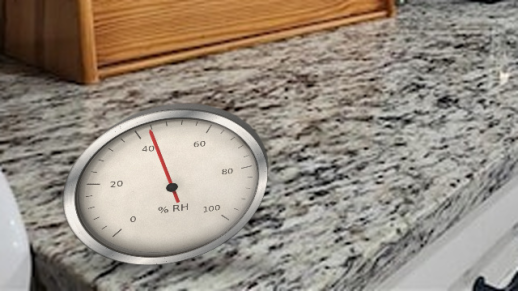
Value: **44** %
